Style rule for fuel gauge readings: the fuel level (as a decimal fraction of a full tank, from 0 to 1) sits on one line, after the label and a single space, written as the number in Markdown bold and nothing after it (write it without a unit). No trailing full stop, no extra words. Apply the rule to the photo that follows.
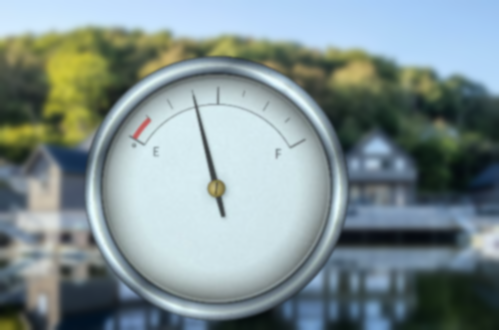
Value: **0.375**
